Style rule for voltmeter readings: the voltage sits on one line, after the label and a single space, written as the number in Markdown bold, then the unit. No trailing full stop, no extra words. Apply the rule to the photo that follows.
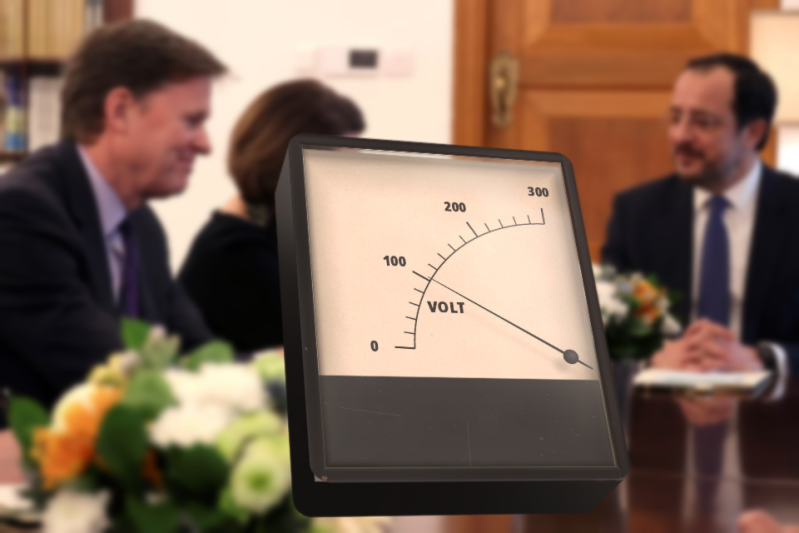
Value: **100** V
